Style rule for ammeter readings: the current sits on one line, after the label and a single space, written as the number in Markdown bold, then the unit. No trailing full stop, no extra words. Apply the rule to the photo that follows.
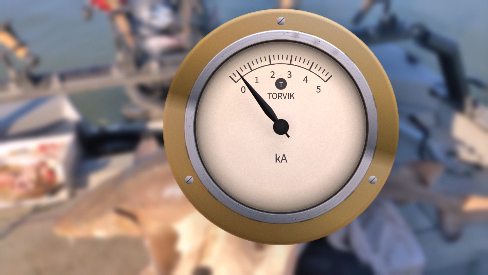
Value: **0.4** kA
